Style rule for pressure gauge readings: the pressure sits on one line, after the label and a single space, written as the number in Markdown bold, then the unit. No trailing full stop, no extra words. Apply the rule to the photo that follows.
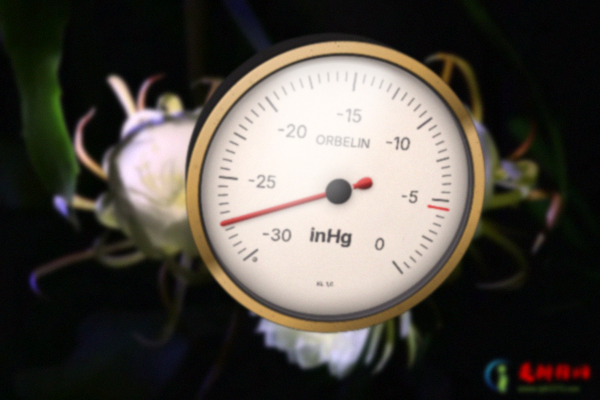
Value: **-27.5** inHg
